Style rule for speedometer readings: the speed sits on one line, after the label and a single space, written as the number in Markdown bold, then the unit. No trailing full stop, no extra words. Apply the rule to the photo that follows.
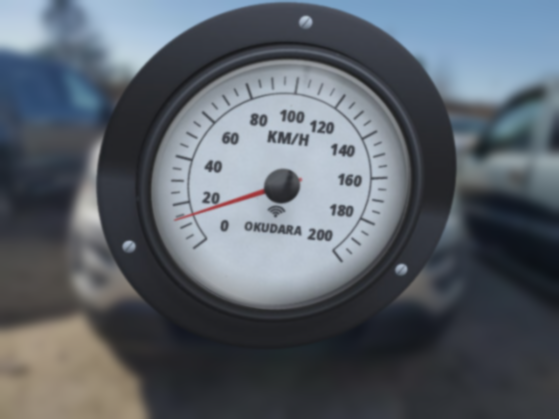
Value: **15** km/h
